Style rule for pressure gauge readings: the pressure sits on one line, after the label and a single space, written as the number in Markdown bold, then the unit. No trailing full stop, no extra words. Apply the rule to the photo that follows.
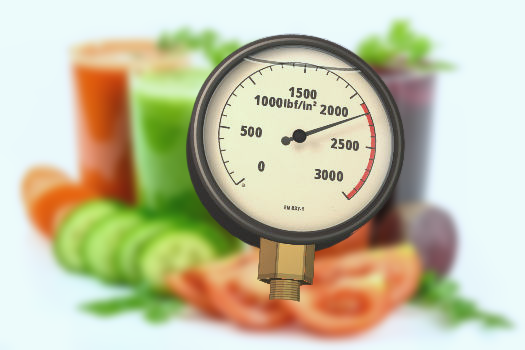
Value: **2200** psi
